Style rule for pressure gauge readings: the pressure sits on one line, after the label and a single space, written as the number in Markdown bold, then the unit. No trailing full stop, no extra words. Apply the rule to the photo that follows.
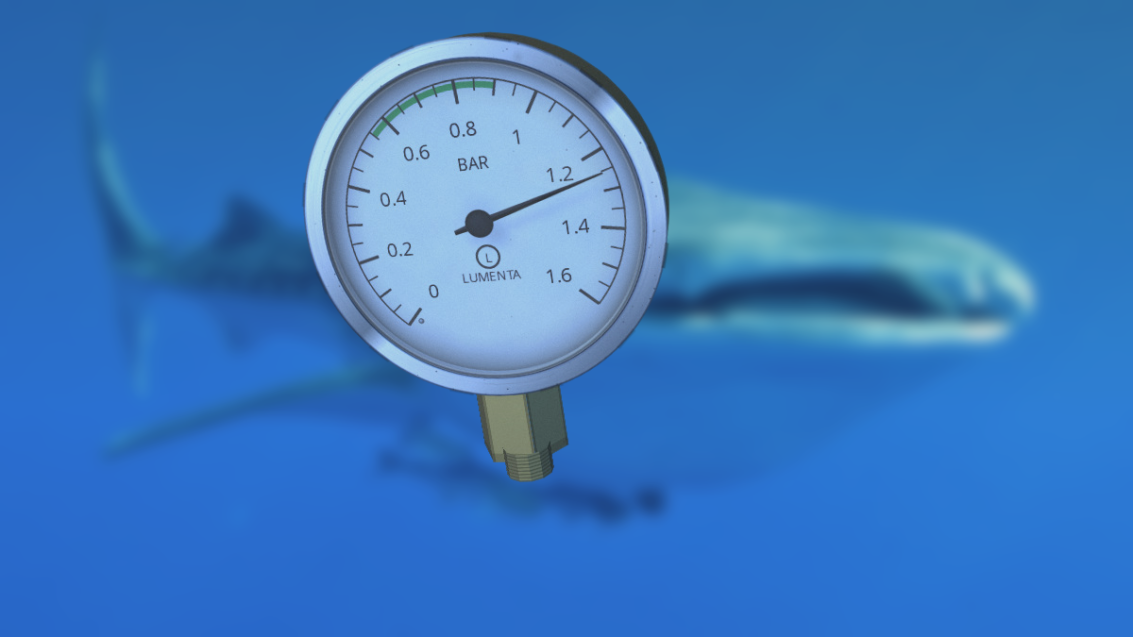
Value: **1.25** bar
